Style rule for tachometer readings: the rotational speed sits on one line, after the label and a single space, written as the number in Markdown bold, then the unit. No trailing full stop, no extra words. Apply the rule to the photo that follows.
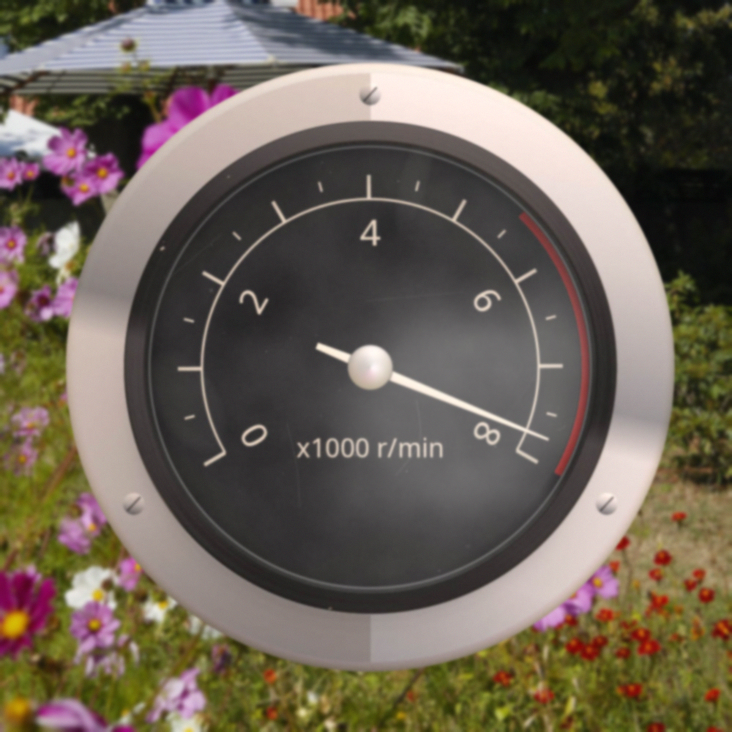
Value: **7750** rpm
